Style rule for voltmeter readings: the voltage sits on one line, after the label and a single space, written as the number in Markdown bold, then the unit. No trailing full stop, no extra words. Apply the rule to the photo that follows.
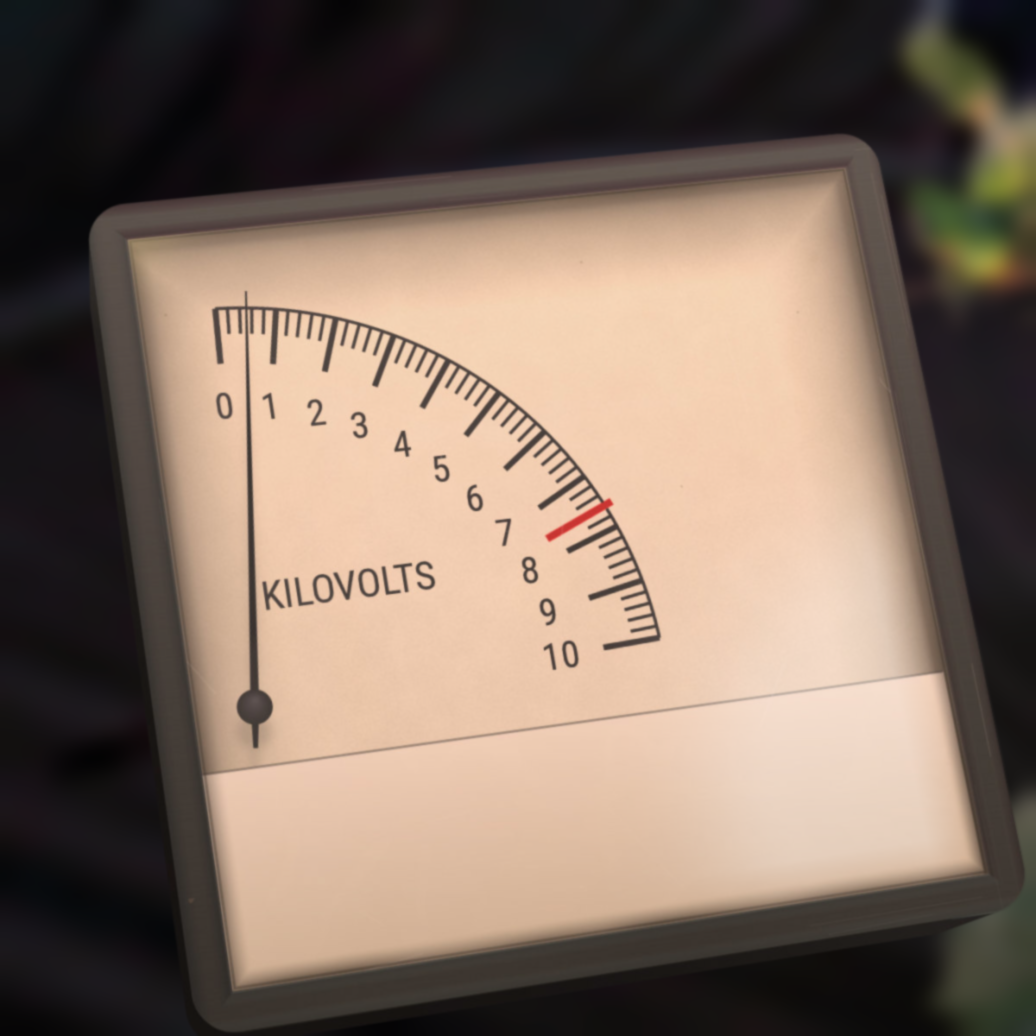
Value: **0.5** kV
